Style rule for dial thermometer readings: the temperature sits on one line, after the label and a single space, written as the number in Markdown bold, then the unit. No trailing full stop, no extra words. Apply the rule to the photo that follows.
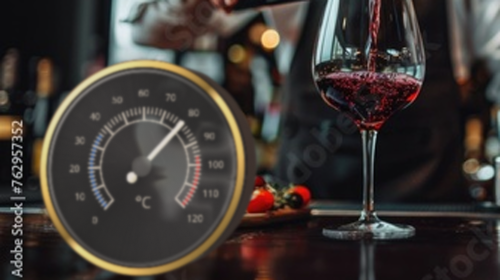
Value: **80** °C
